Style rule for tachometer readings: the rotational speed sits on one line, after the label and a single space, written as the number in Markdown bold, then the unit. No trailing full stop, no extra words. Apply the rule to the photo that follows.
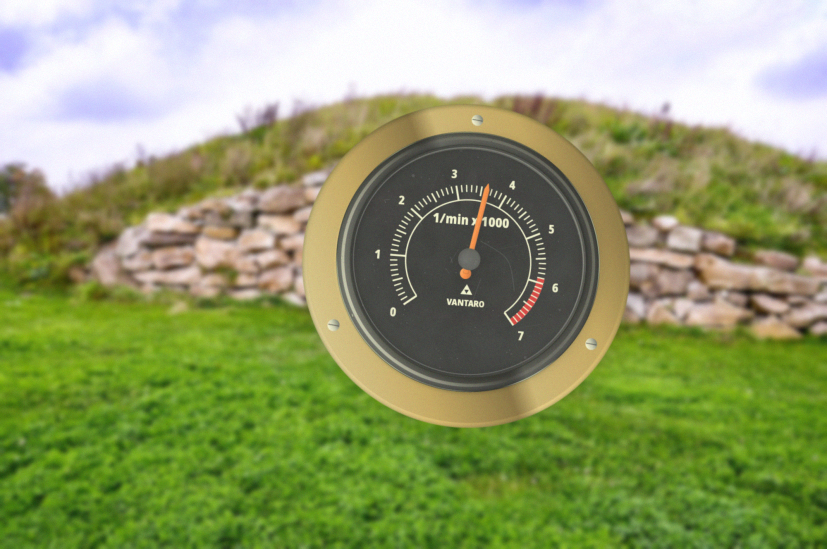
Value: **3600** rpm
